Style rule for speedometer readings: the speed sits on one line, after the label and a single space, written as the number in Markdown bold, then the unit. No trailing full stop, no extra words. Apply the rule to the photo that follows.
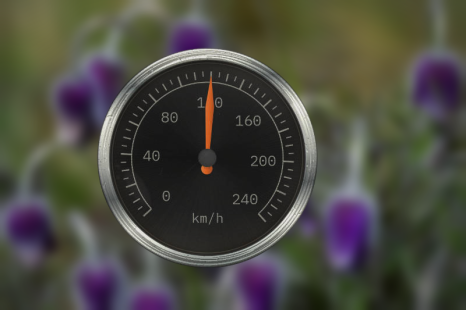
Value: **120** km/h
